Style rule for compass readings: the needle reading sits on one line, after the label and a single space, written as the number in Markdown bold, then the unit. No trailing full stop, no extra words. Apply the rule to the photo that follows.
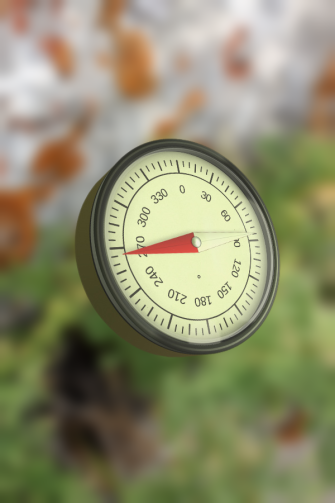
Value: **265** °
